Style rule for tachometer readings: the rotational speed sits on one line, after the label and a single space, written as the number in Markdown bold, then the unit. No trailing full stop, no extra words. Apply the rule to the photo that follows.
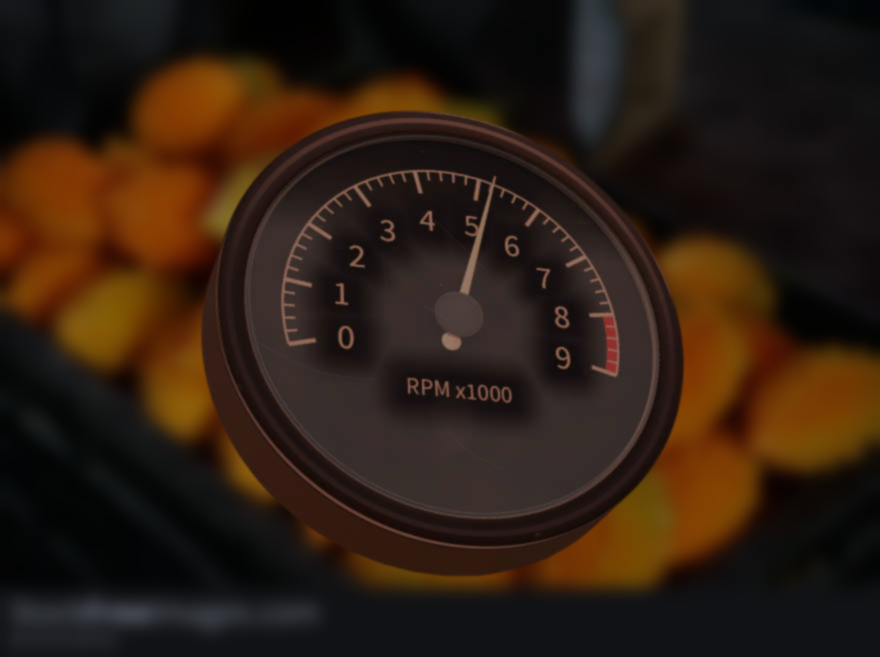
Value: **5200** rpm
